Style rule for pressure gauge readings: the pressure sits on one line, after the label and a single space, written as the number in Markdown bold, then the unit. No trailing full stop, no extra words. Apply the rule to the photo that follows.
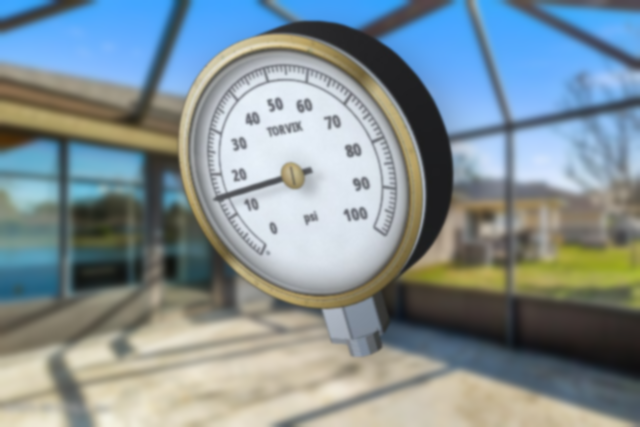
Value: **15** psi
